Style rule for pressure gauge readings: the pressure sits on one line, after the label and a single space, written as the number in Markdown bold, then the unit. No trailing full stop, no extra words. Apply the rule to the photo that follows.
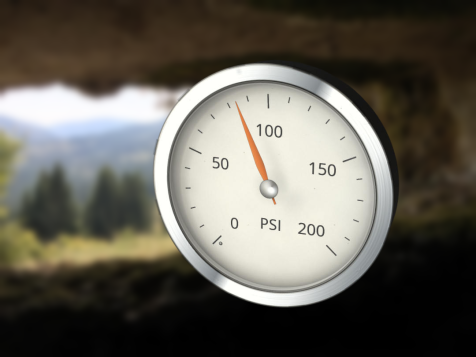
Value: **85** psi
